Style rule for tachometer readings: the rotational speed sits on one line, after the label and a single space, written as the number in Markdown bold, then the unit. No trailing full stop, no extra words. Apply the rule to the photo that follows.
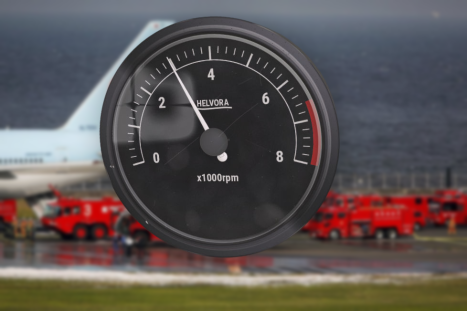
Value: **3000** rpm
